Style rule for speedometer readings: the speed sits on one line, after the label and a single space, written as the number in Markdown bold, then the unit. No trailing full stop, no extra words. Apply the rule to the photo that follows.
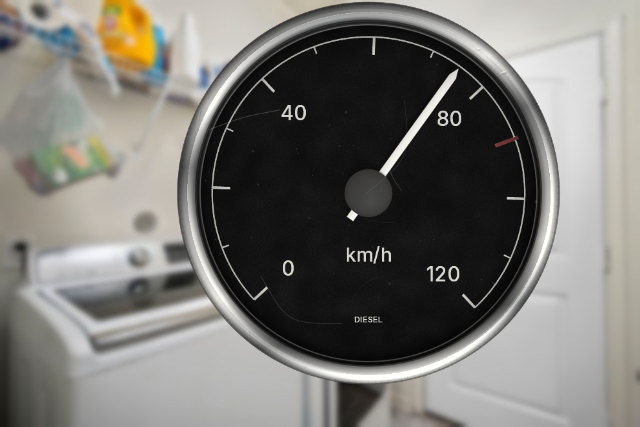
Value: **75** km/h
